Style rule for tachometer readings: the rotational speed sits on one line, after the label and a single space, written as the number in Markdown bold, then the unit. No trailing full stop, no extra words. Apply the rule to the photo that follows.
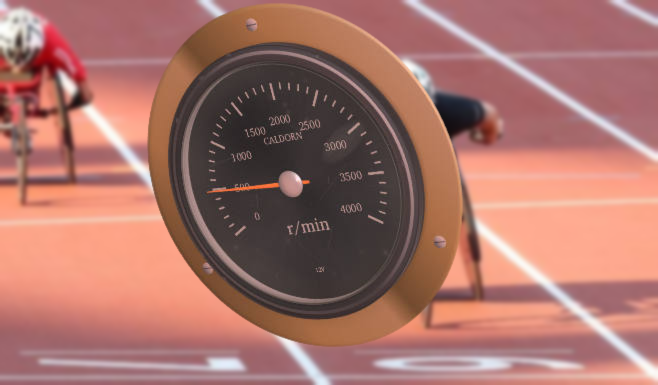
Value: **500** rpm
